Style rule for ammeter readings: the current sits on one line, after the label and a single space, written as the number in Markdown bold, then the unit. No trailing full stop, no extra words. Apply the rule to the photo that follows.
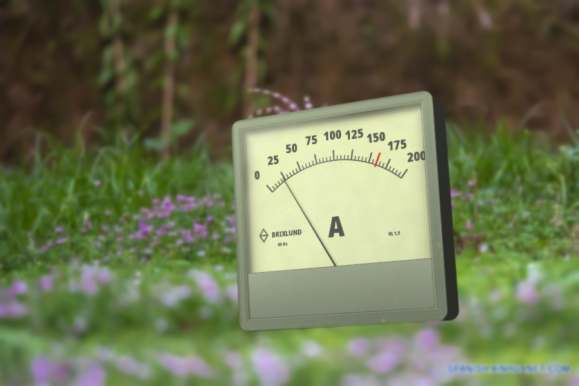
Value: **25** A
